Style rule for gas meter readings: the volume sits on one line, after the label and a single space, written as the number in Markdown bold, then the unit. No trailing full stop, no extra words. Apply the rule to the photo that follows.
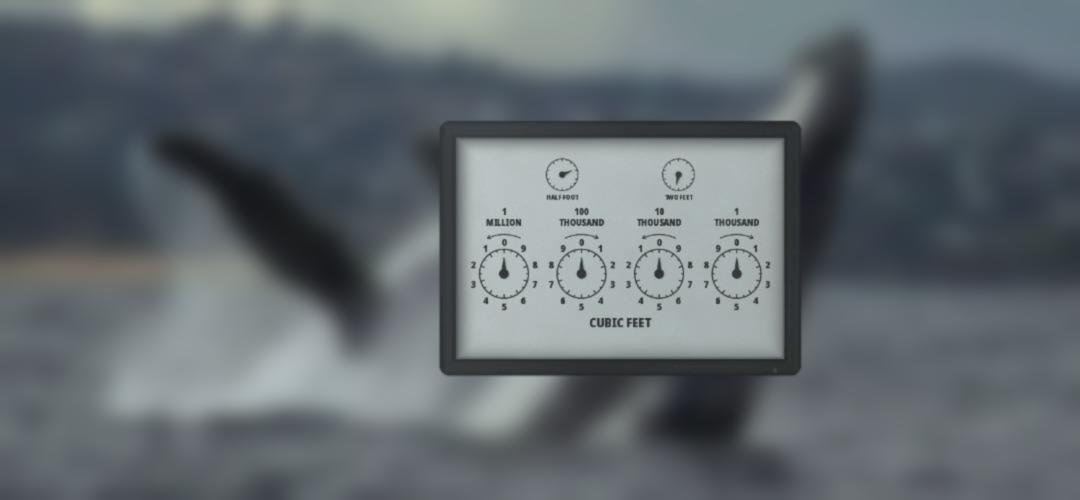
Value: **0** ft³
